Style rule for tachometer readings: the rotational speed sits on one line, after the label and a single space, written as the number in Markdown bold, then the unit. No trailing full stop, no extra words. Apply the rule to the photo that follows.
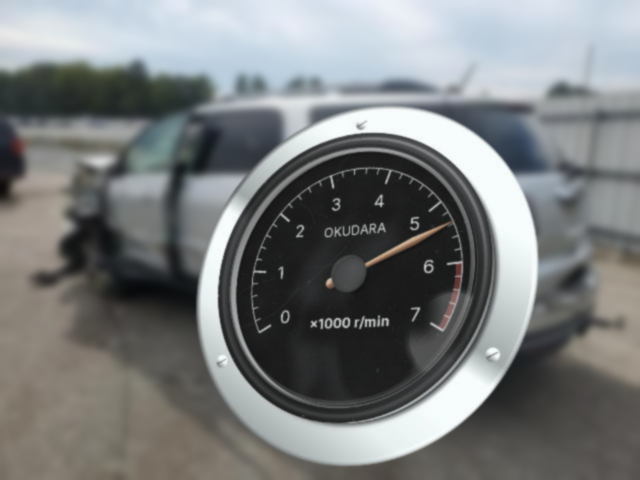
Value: **5400** rpm
